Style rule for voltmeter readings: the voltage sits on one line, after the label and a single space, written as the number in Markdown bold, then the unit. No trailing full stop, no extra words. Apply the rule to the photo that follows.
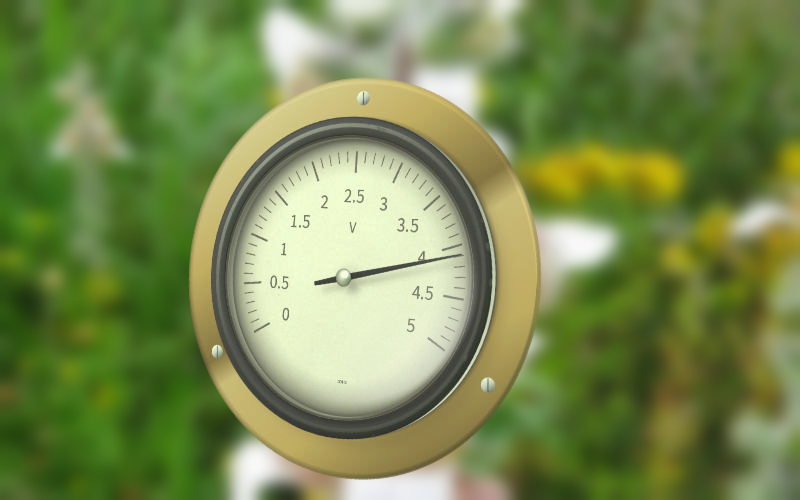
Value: **4.1** V
